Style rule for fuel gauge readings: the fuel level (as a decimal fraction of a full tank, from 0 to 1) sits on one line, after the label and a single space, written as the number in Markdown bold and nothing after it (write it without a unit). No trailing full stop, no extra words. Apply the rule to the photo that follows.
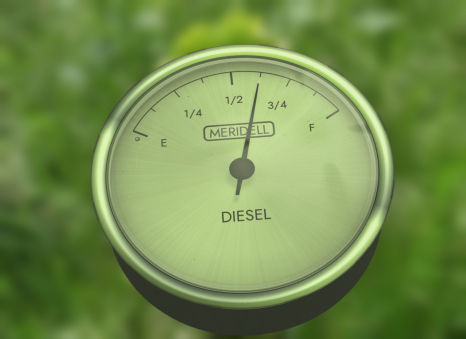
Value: **0.625**
